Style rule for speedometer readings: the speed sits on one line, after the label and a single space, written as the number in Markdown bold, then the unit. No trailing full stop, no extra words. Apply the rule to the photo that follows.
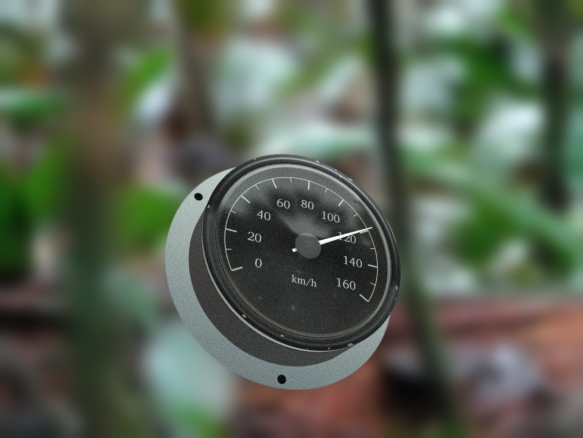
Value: **120** km/h
